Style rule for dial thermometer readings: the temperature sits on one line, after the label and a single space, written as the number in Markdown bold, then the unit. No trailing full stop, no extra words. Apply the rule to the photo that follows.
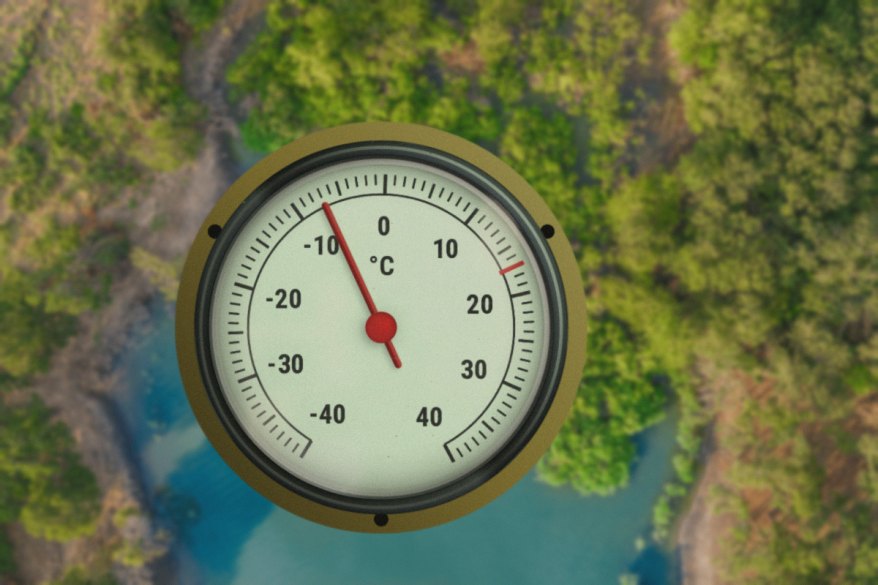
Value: **-7** °C
